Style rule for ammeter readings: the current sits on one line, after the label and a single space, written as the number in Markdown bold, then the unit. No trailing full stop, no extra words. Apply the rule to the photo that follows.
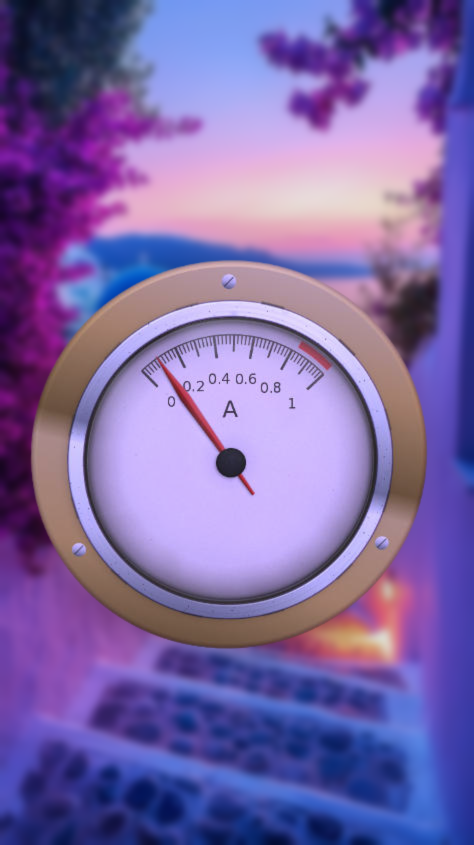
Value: **0.1** A
